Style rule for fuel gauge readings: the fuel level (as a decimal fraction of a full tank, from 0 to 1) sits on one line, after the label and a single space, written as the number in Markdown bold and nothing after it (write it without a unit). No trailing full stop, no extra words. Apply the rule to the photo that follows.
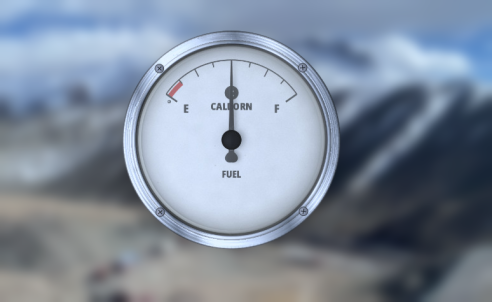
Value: **0.5**
